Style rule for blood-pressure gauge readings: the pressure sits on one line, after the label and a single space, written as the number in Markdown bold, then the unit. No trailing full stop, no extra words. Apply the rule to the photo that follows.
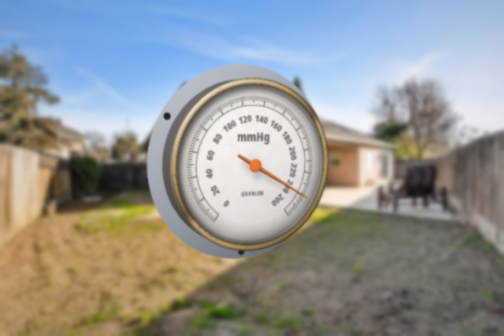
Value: **240** mmHg
